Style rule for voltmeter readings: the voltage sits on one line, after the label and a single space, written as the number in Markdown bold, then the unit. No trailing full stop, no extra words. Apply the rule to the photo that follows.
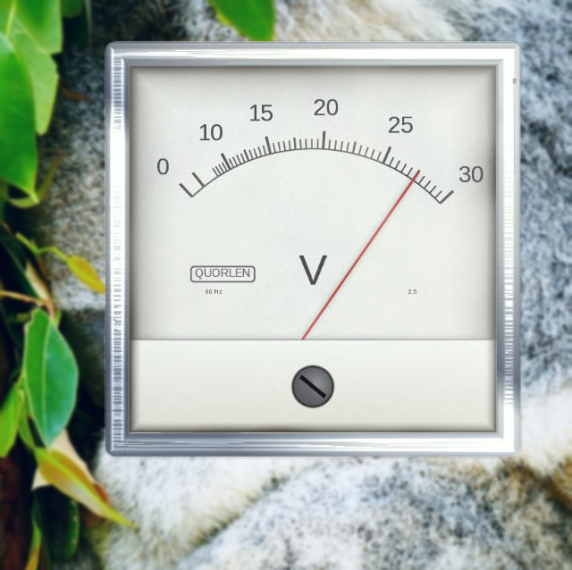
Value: **27.5** V
